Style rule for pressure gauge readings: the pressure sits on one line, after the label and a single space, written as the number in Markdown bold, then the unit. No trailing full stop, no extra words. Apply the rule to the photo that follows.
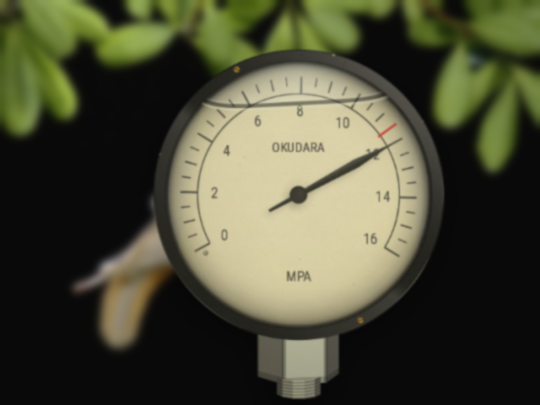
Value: **12** MPa
